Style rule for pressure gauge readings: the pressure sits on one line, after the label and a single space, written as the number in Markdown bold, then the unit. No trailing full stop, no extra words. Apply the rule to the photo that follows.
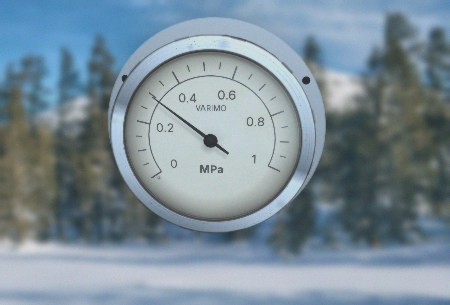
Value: **0.3** MPa
